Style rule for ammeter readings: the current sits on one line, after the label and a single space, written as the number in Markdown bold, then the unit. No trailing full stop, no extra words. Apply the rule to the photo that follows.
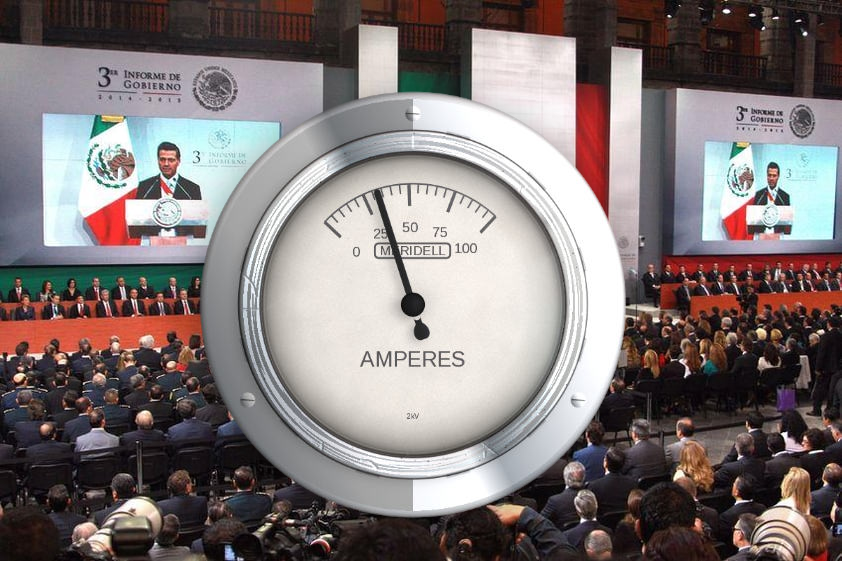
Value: **32.5** A
